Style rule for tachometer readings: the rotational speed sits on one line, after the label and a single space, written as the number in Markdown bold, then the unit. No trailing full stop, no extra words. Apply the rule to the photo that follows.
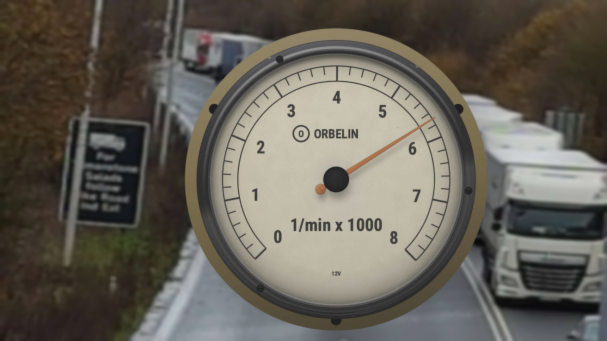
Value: **5700** rpm
